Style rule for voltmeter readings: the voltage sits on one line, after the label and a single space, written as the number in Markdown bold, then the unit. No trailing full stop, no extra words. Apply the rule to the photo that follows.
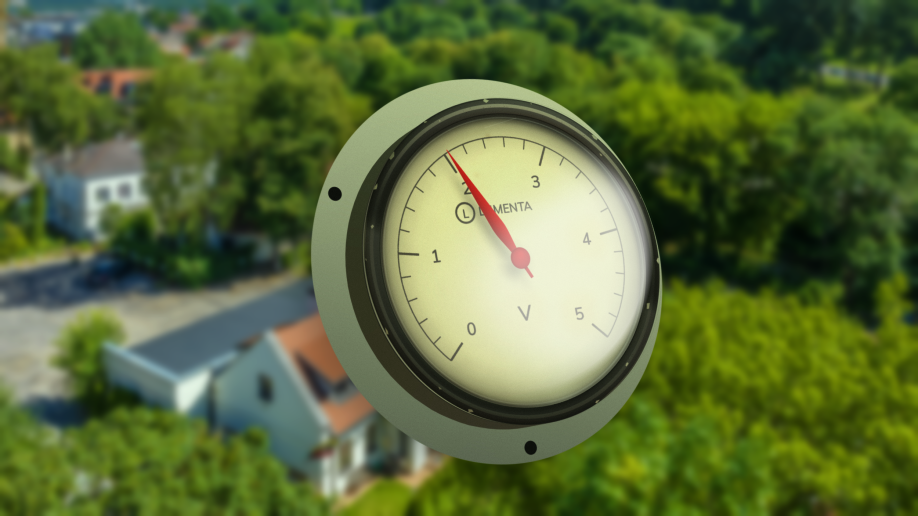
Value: **2** V
